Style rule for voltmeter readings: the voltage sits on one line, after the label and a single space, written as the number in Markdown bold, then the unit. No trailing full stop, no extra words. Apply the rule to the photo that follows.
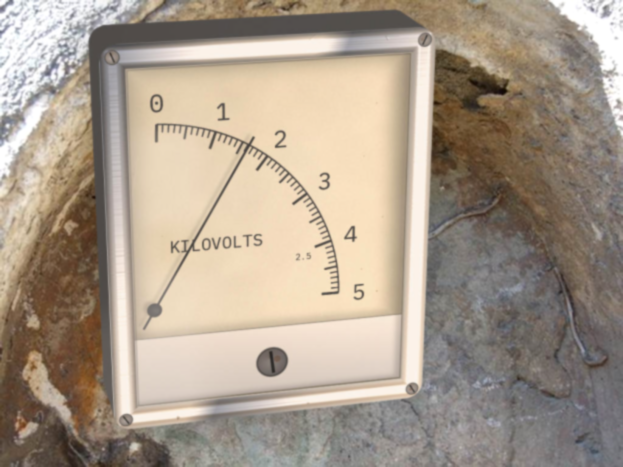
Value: **1.6** kV
